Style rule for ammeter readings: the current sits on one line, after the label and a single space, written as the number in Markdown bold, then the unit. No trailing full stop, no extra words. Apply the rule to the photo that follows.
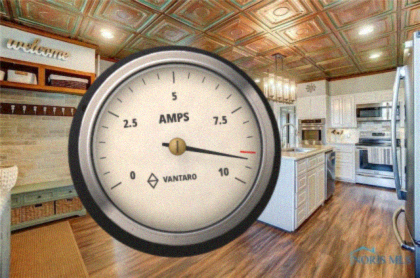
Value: **9.25** A
